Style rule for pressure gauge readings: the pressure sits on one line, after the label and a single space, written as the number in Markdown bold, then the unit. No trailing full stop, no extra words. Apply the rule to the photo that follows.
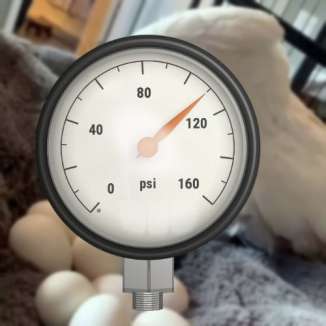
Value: **110** psi
